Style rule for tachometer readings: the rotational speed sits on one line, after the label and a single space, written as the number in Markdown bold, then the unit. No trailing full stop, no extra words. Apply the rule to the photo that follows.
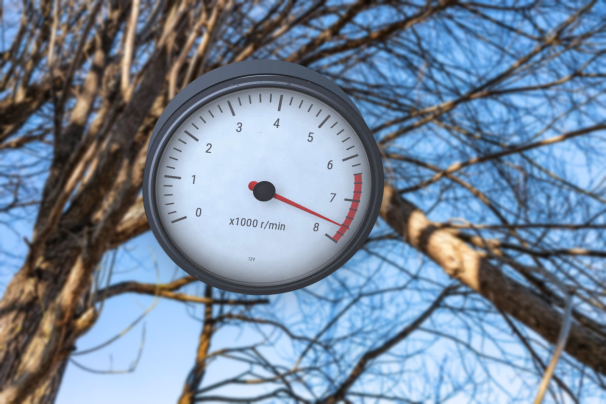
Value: **7600** rpm
